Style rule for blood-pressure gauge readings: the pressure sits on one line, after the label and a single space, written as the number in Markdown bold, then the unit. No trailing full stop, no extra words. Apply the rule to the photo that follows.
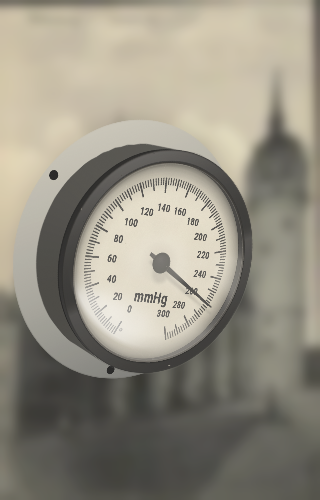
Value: **260** mmHg
